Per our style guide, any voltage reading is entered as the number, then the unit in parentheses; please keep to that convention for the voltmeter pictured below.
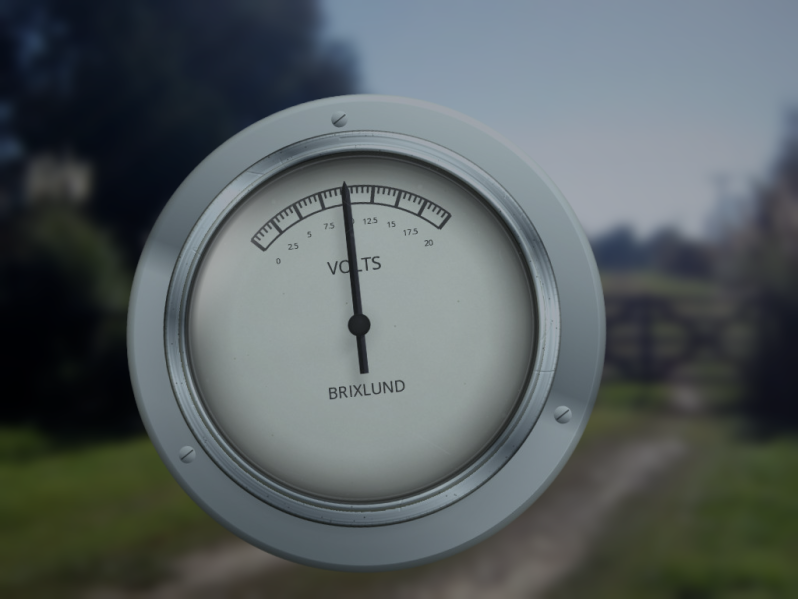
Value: 10 (V)
